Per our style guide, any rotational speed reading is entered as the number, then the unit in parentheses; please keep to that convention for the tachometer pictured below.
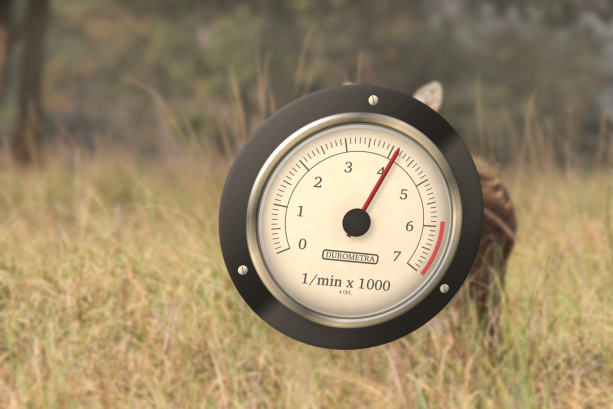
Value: 4100 (rpm)
